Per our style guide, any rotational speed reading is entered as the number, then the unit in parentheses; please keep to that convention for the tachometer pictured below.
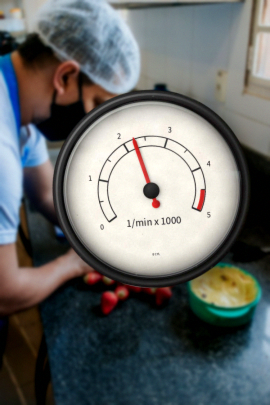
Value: 2250 (rpm)
